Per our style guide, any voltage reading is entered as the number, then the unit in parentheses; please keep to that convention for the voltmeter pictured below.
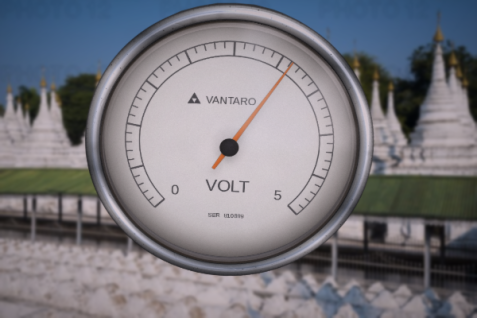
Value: 3.1 (V)
